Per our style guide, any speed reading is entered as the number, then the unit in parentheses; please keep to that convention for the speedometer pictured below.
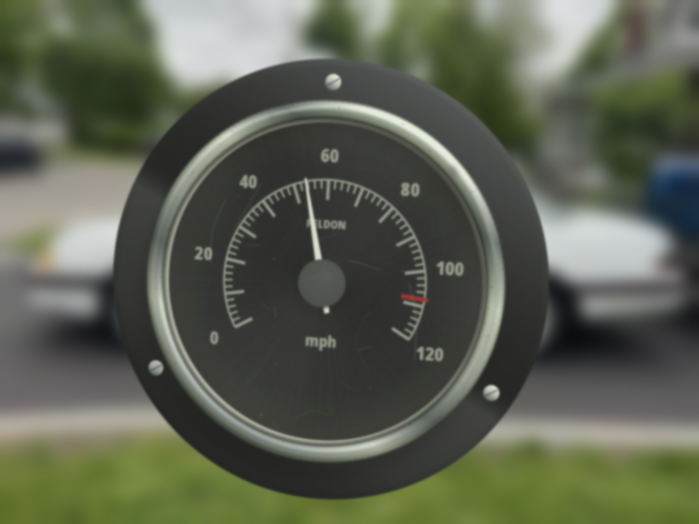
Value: 54 (mph)
